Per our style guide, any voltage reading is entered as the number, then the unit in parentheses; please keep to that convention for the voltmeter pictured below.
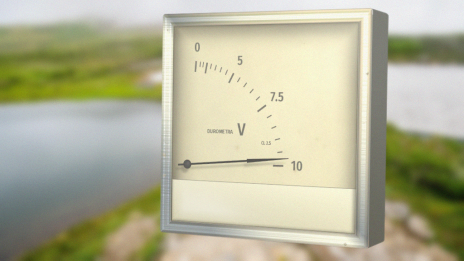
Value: 9.75 (V)
